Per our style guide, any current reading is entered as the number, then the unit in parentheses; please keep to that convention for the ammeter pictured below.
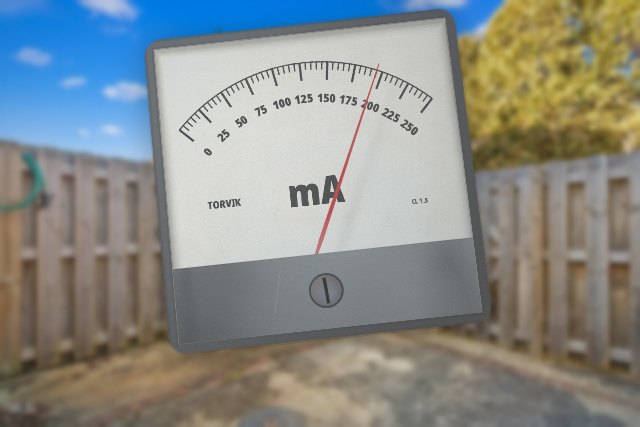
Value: 195 (mA)
